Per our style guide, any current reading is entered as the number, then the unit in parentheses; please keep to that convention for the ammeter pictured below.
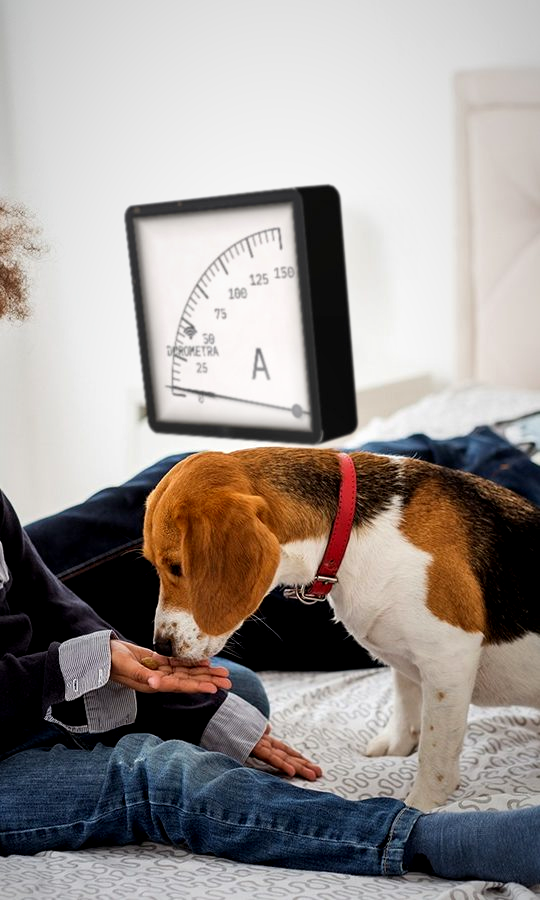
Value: 5 (A)
